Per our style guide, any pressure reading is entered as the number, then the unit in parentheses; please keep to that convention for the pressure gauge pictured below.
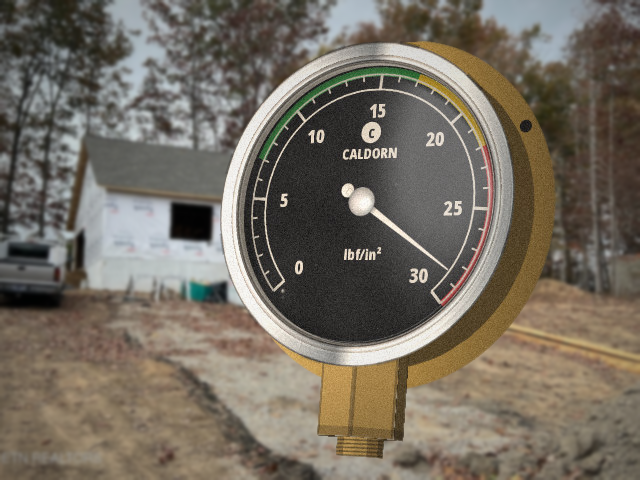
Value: 28.5 (psi)
